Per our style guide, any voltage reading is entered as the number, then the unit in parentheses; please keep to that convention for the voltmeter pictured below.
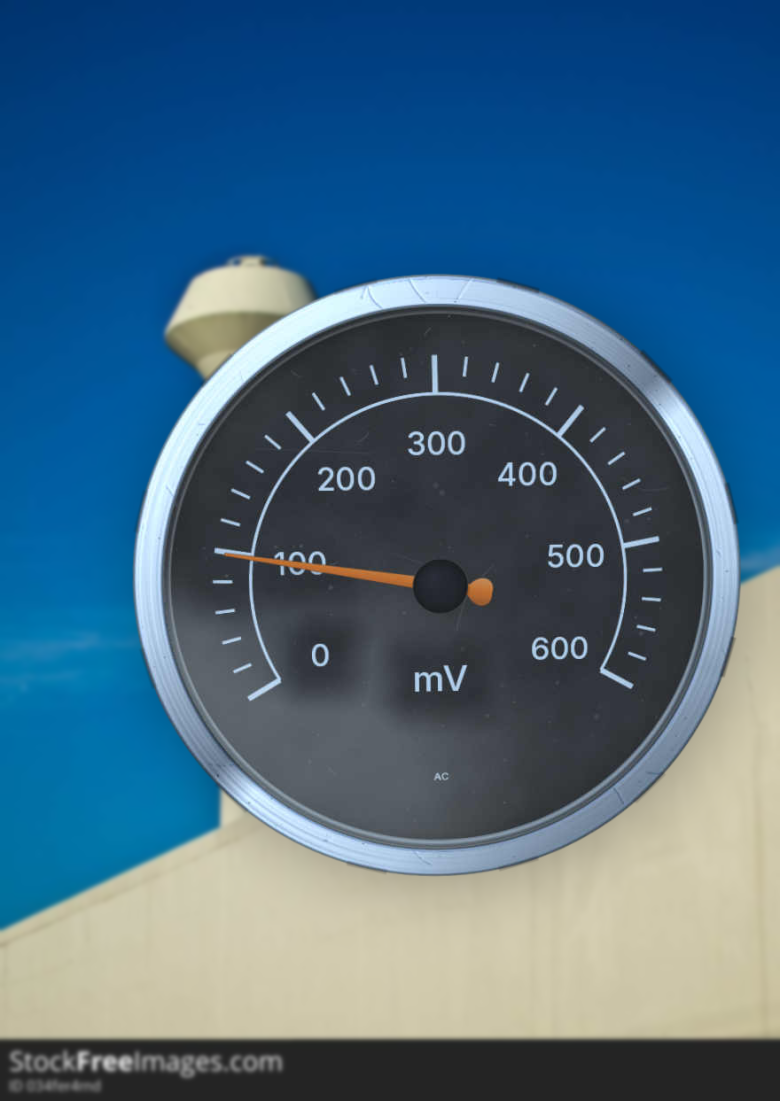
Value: 100 (mV)
